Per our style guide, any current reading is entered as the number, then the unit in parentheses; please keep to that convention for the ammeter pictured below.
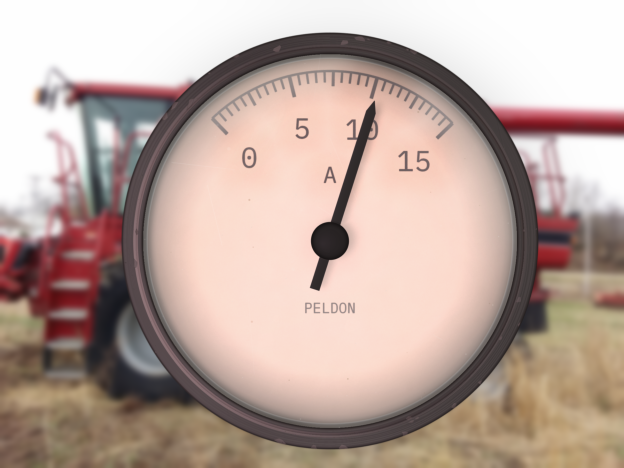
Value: 10.25 (A)
